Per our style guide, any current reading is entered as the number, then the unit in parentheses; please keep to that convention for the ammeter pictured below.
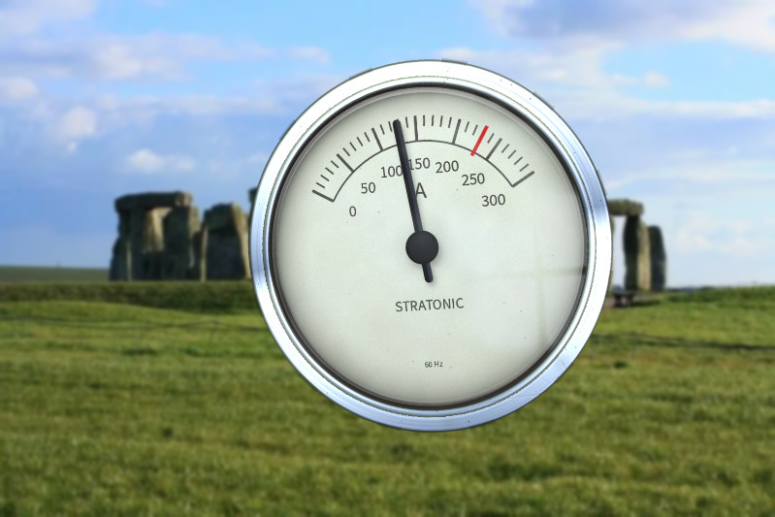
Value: 130 (A)
